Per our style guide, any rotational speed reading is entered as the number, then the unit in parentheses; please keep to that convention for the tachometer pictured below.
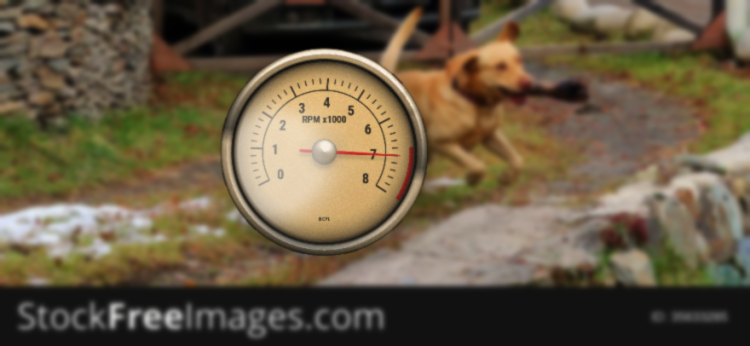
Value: 7000 (rpm)
